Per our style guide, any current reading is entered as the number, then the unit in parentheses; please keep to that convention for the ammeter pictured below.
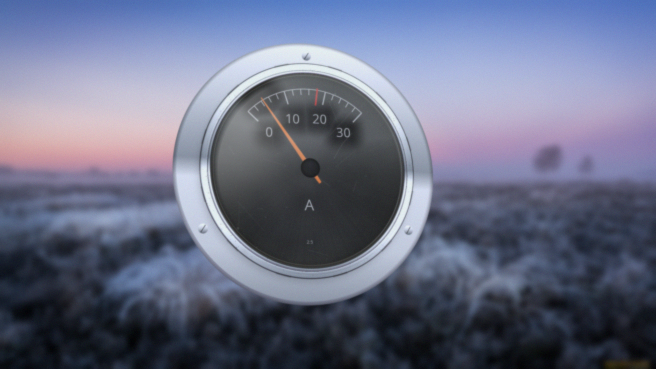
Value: 4 (A)
